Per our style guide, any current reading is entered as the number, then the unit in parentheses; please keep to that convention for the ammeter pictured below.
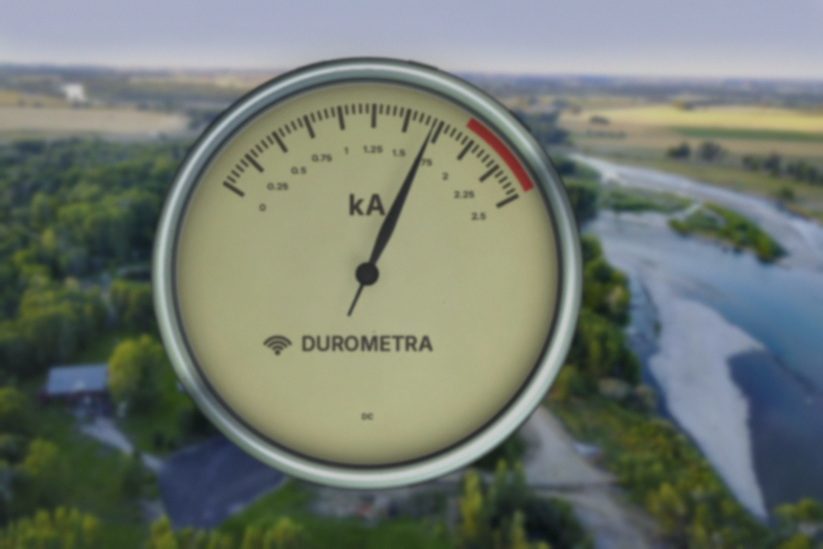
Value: 1.7 (kA)
